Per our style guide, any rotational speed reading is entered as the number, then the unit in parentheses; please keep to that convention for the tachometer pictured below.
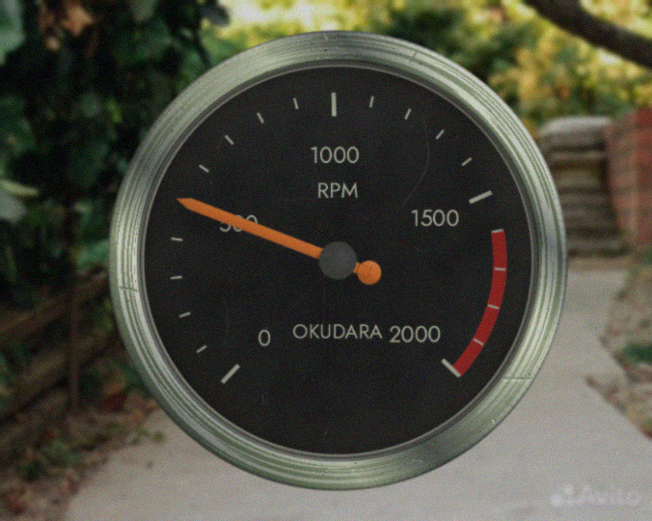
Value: 500 (rpm)
